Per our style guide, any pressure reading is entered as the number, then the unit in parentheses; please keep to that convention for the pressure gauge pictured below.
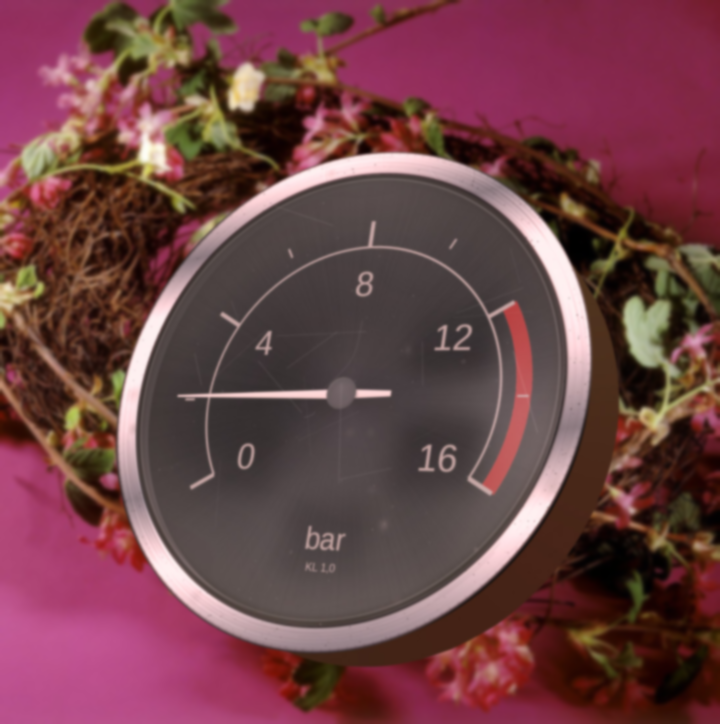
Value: 2 (bar)
